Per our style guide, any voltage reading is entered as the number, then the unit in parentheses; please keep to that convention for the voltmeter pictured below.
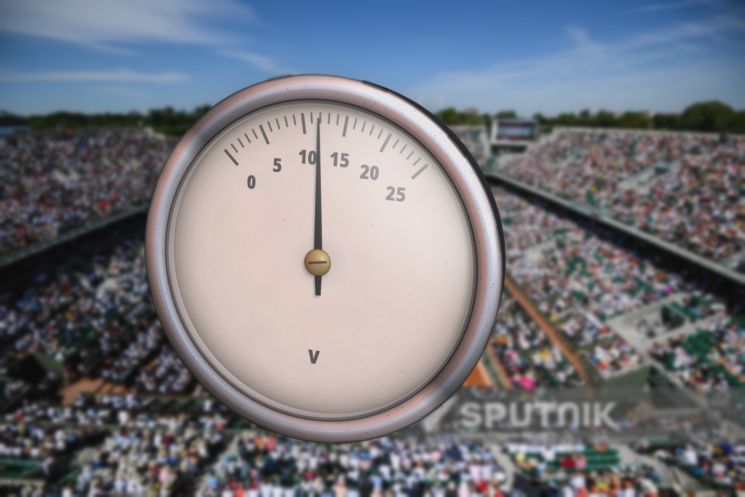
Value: 12 (V)
